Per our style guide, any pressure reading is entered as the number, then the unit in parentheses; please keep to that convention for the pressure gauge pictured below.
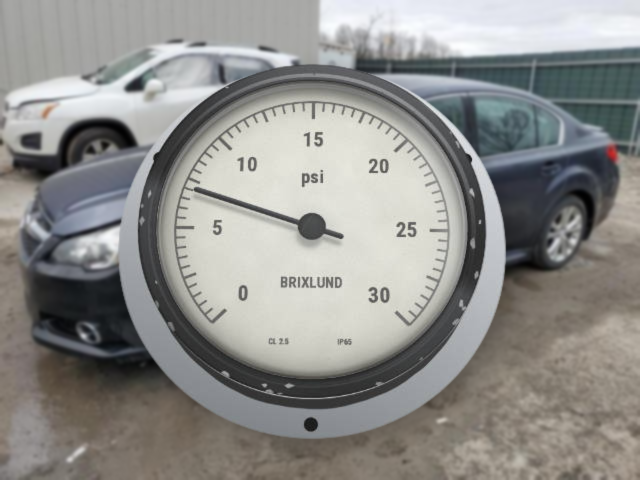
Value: 7 (psi)
